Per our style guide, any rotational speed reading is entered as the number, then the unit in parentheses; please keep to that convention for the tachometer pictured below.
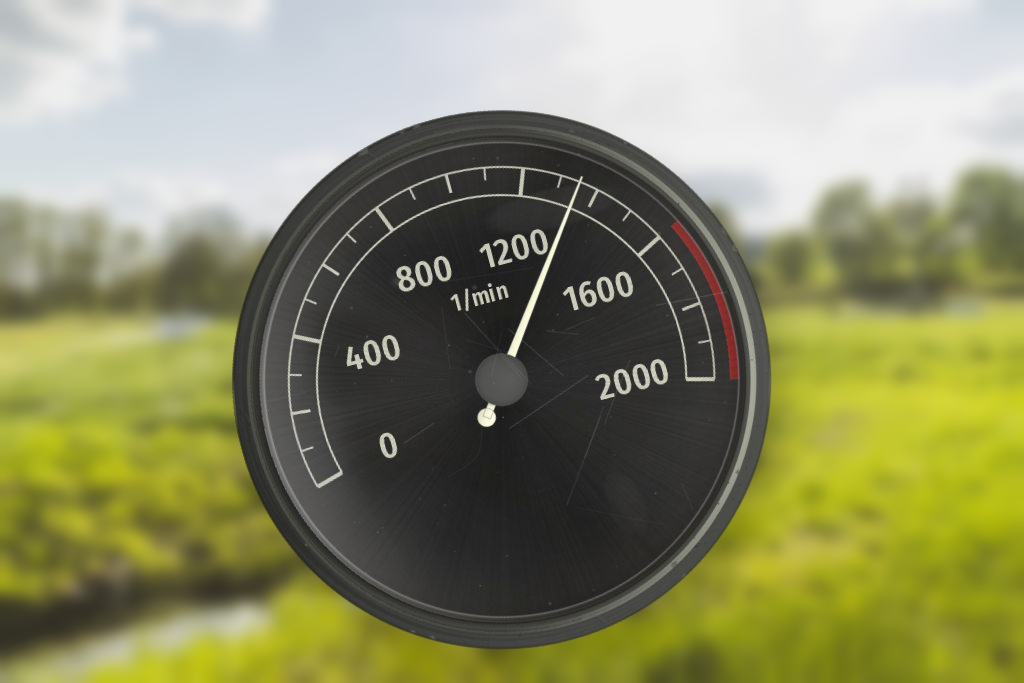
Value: 1350 (rpm)
